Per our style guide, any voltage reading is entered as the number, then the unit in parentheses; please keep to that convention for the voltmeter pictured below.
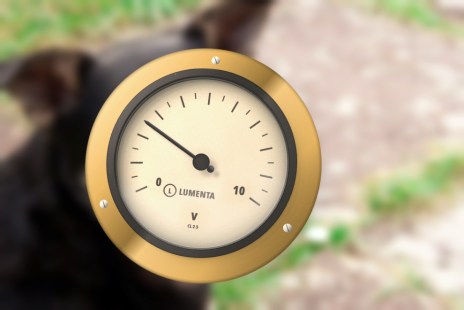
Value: 2.5 (V)
